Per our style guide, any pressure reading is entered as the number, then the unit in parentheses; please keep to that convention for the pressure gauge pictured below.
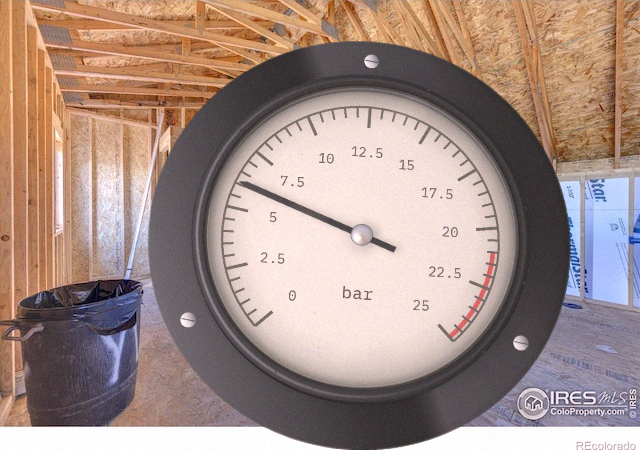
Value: 6 (bar)
